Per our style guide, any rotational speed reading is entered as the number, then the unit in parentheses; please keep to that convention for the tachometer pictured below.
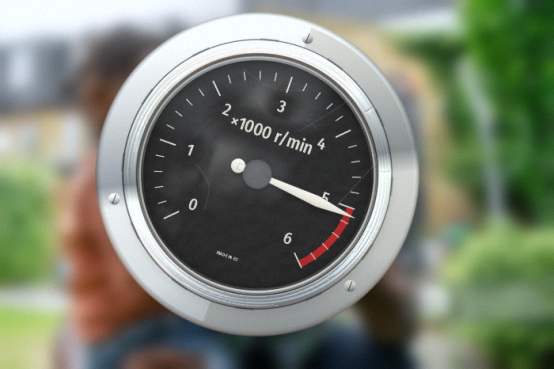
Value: 5100 (rpm)
